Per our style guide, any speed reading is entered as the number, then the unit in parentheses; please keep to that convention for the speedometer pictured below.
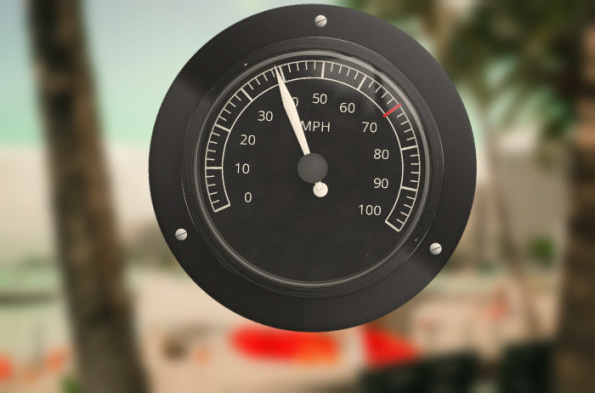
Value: 39 (mph)
